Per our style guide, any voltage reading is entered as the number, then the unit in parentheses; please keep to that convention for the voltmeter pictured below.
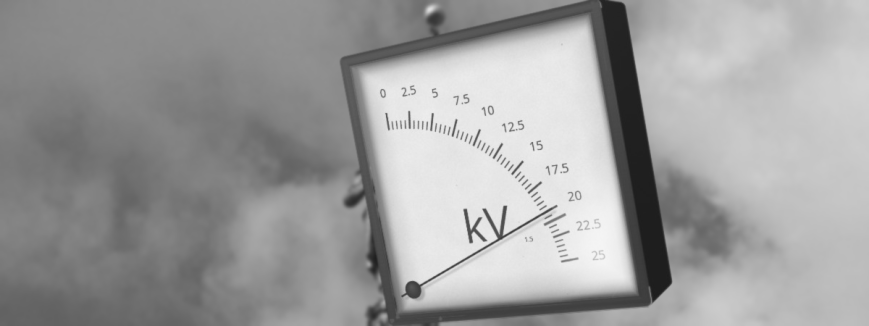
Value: 20 (kV)
